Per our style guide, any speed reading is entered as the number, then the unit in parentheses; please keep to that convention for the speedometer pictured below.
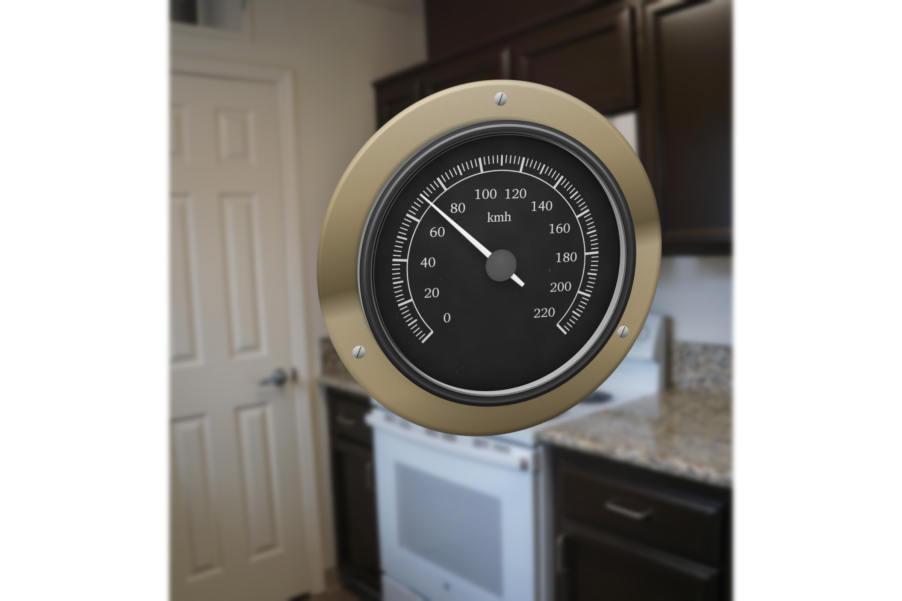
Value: 70 (km/h)
